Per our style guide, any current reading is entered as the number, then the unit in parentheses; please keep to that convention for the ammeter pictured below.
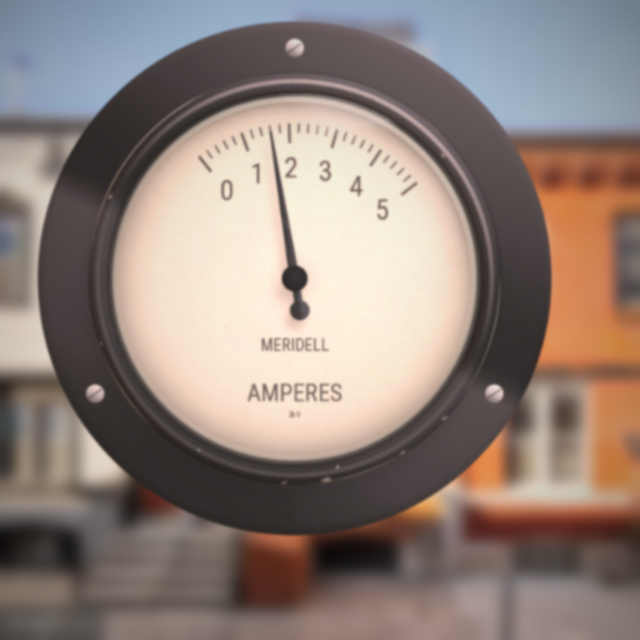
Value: 1.6 (A)
